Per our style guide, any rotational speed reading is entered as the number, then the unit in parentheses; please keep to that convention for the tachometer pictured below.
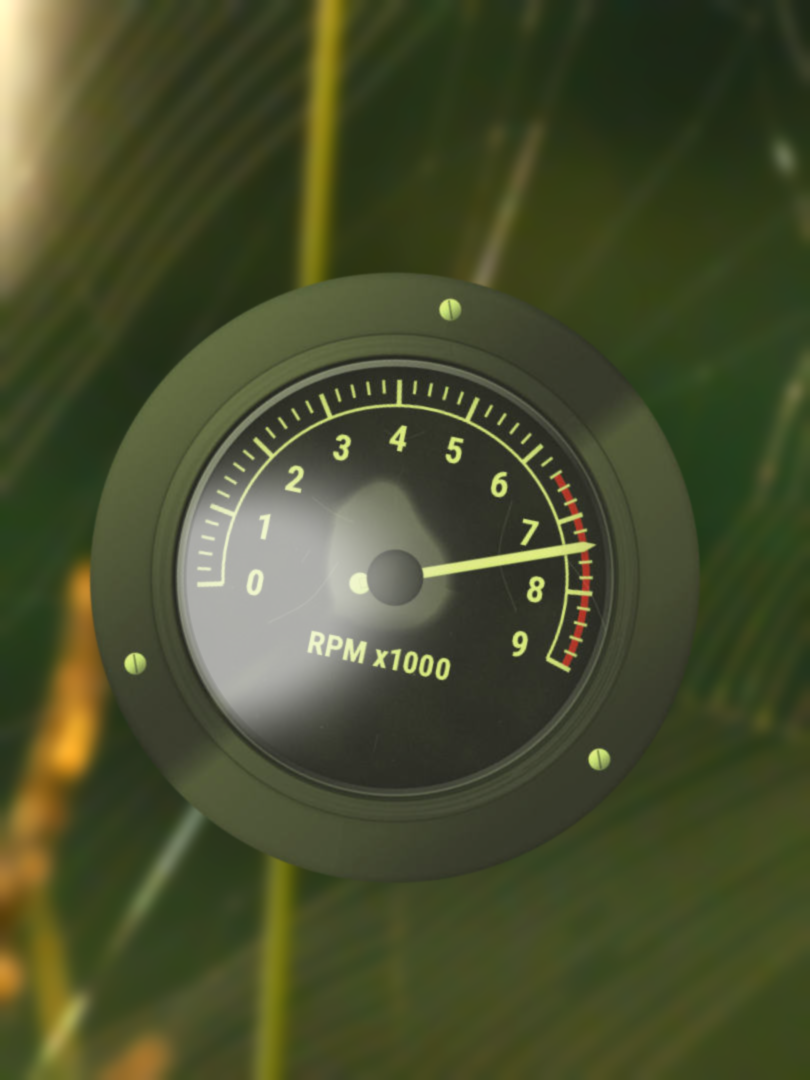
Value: 7400 (rpm)
